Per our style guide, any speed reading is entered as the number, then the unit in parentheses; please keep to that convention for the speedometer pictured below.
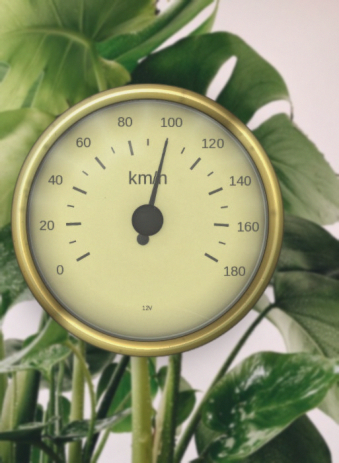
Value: 100 (km/h)
